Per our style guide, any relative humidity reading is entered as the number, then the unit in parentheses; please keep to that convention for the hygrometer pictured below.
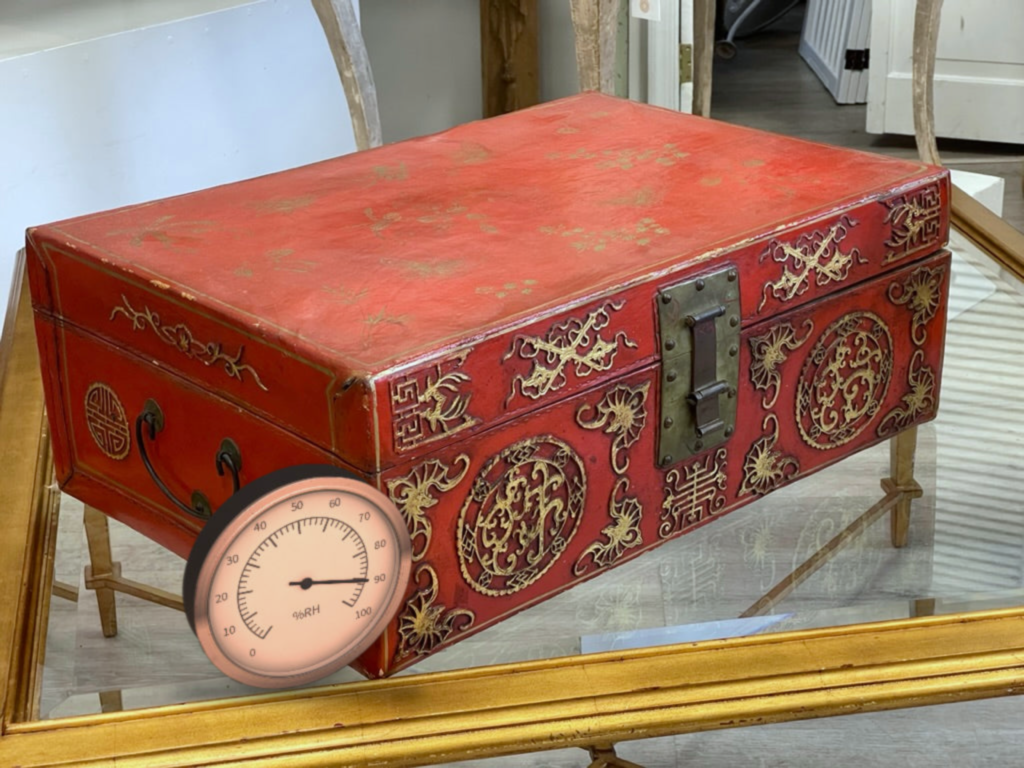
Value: 90 (%)
